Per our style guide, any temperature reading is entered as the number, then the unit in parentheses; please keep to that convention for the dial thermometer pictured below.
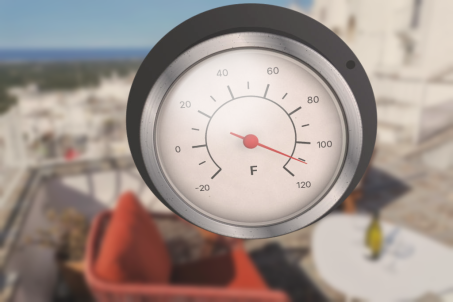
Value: 110 (°F)
